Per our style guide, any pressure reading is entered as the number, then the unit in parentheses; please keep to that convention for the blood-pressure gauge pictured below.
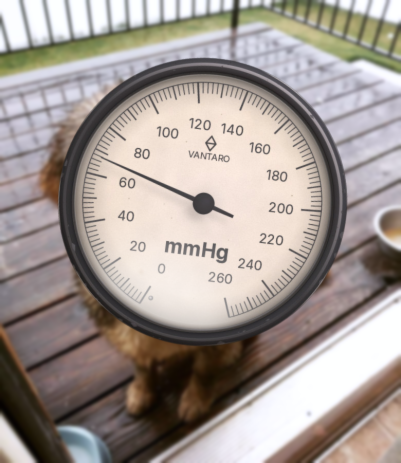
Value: 68 (mmHg)
